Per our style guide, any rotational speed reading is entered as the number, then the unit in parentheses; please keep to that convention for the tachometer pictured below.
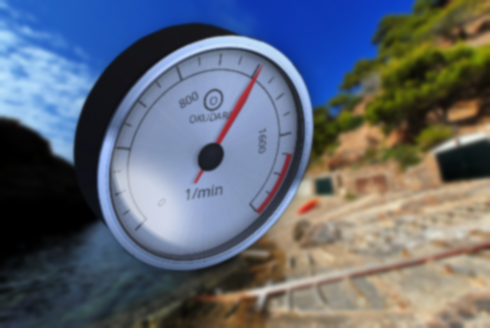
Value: 1200 (rpm)
